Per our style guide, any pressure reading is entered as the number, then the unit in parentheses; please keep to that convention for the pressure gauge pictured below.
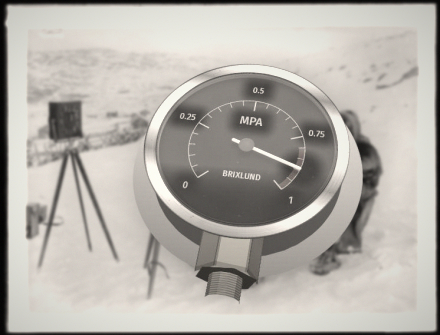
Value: 0.9 (MPa)
